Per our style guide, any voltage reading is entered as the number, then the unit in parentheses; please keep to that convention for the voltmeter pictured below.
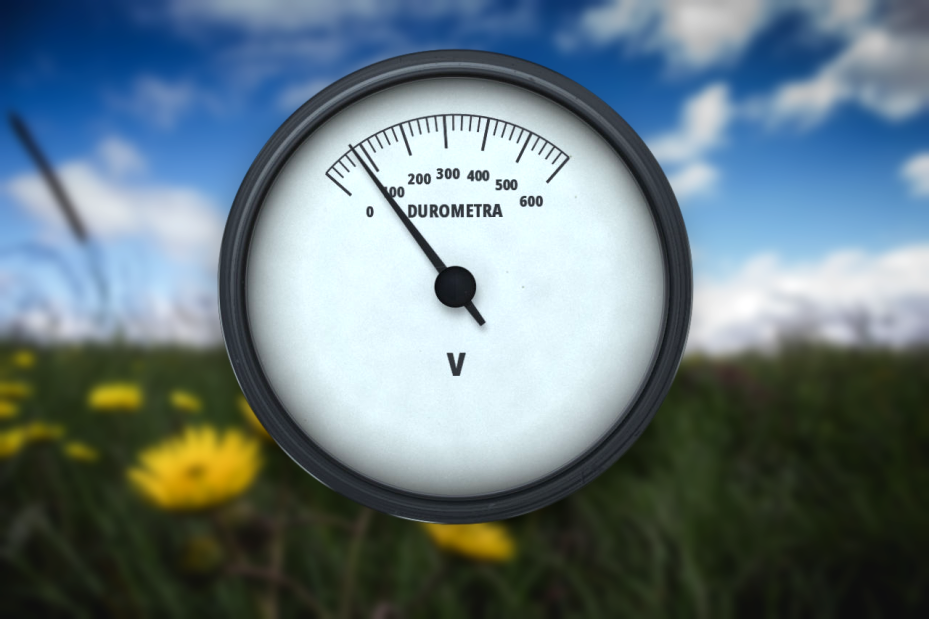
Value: 80 (V)
